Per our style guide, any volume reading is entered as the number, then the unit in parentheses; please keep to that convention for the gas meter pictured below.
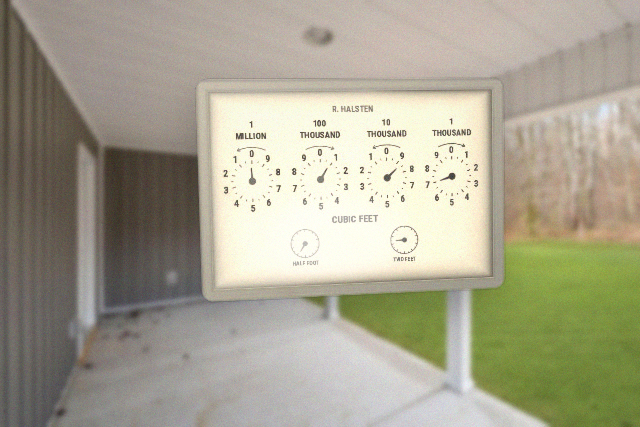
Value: 8700 (ft³)
